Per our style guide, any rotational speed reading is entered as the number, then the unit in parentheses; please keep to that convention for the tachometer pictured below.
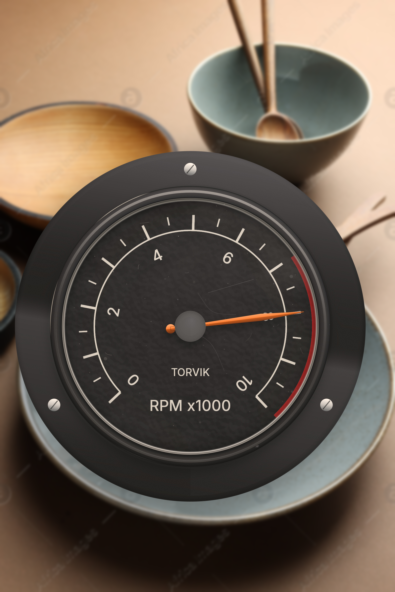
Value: 8000 (rpm)
